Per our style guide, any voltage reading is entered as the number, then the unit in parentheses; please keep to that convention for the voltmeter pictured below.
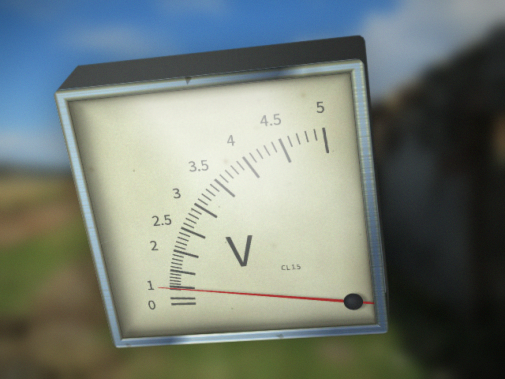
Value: 1 (V)
